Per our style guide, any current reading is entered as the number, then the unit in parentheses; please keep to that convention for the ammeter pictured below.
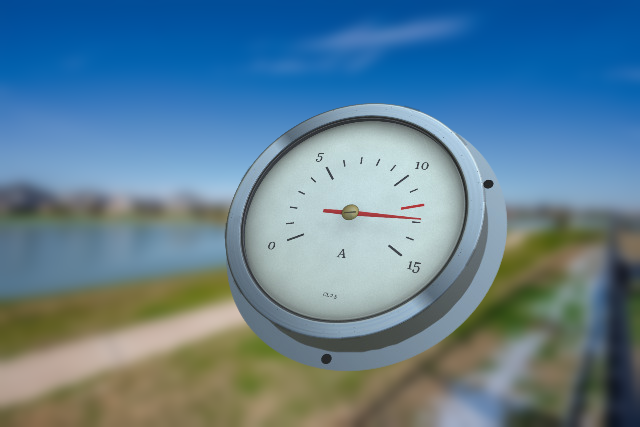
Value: 13 (A)
